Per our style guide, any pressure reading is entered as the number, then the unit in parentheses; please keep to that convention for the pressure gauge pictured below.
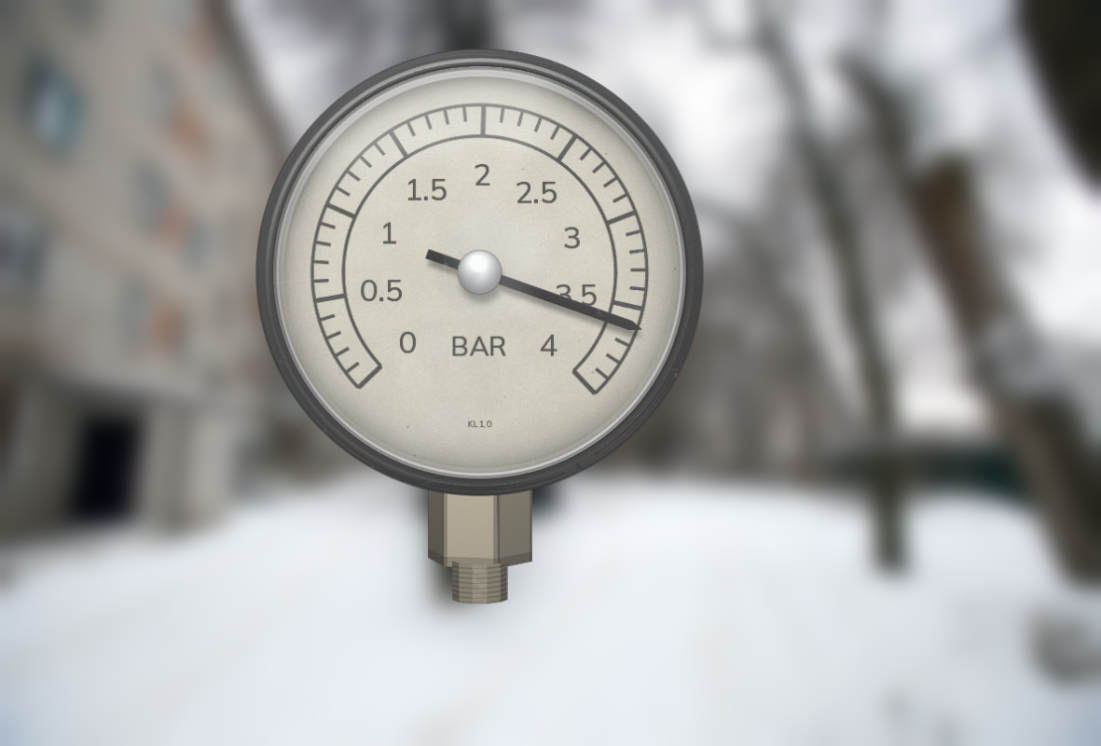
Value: 3.6 (bar)
